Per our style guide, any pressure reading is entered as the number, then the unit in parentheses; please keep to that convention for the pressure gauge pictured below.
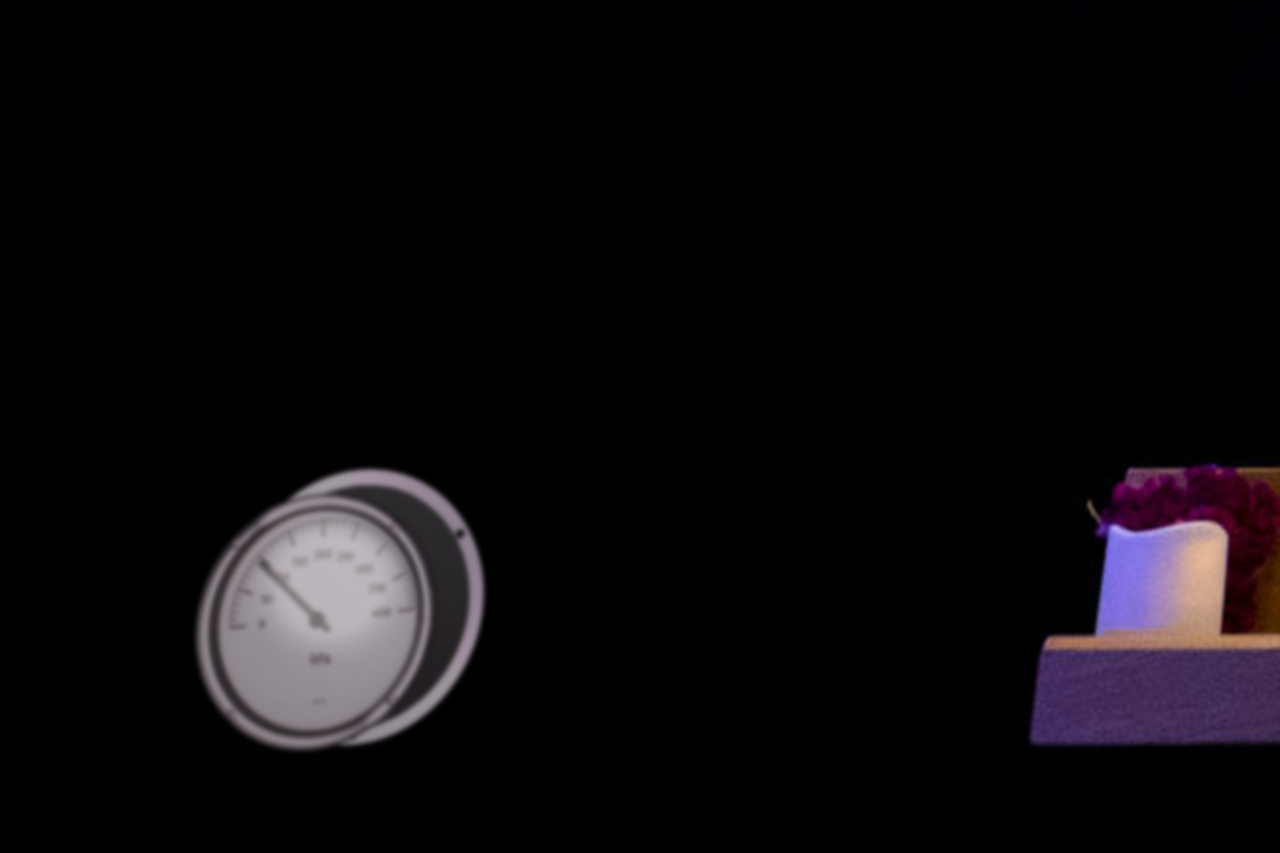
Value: 100 (kPa)
